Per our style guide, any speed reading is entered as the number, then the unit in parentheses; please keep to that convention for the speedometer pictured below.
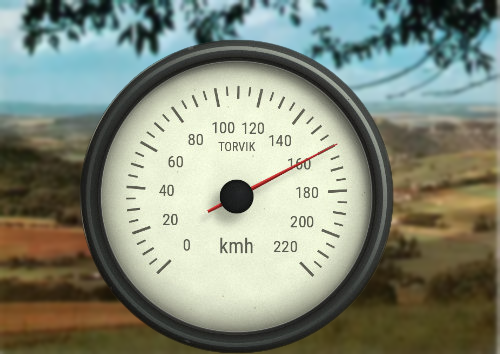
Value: 160 (km/h)
